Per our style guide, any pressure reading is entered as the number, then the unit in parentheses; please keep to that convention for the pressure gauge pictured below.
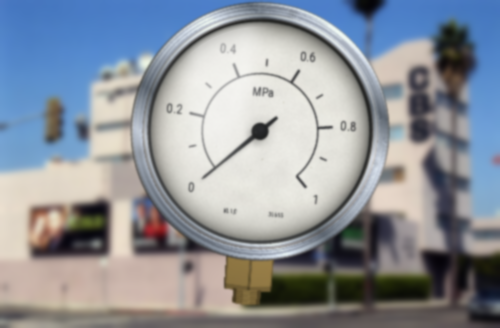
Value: 0 (MPa)
